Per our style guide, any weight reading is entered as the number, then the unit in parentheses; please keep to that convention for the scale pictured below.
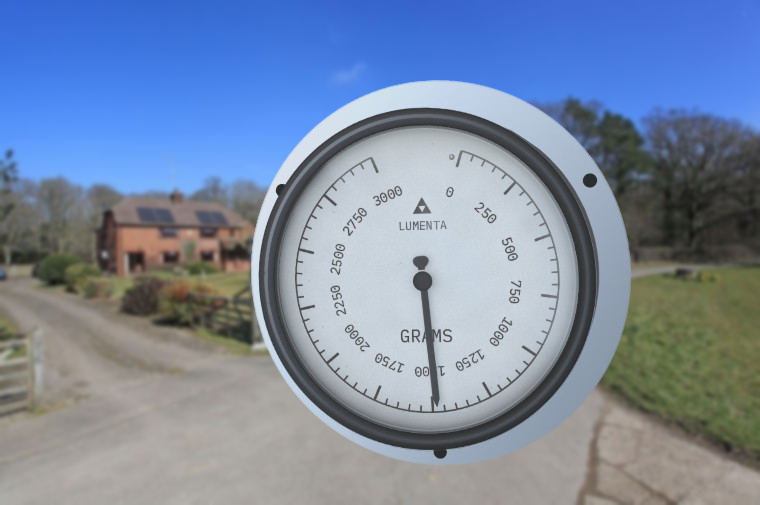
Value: 1475 (g)
